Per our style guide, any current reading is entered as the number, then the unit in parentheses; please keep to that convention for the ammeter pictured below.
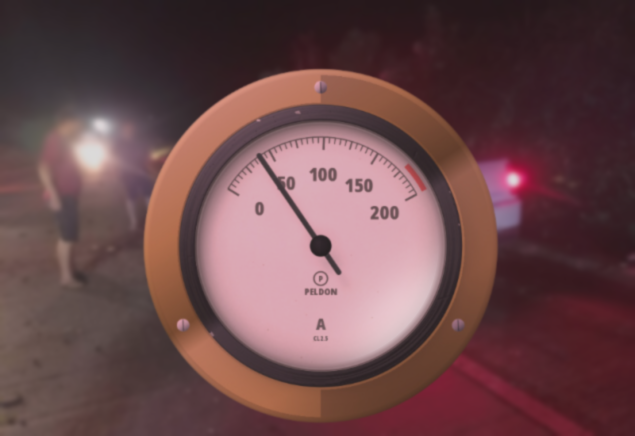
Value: 40 (A)
